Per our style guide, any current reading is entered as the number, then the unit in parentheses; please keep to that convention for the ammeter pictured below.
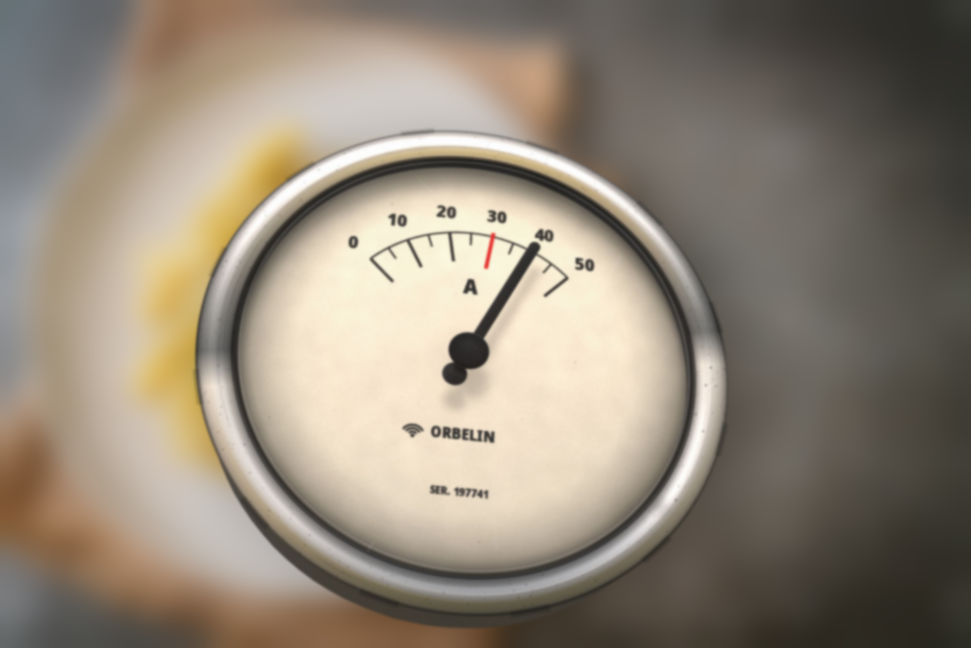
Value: 40 (A)
